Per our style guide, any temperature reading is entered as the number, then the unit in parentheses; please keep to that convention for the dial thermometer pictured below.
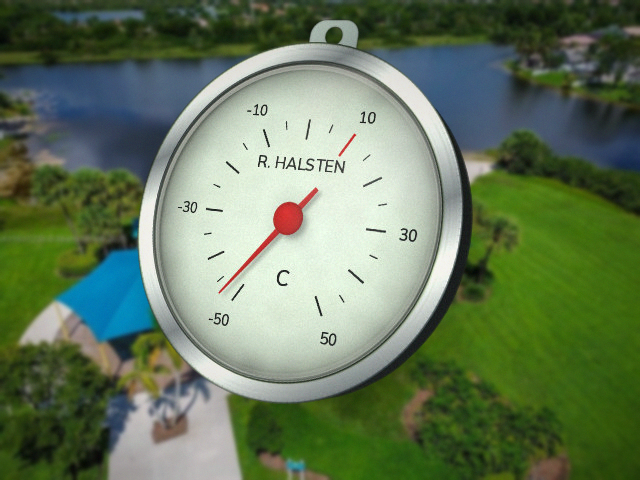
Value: -47.5 (°C)
